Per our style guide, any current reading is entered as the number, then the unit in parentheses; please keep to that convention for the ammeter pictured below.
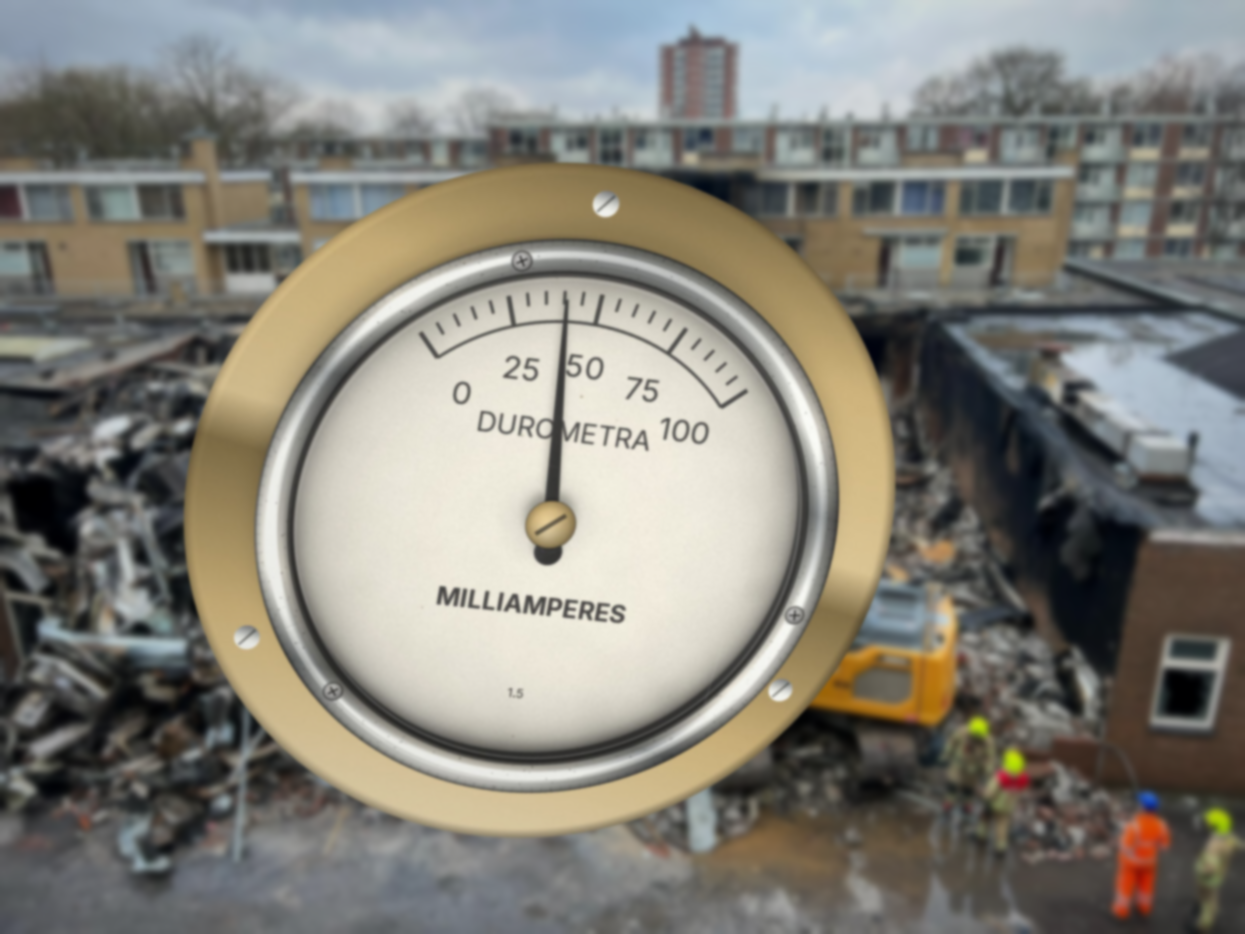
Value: 40 (mA)
